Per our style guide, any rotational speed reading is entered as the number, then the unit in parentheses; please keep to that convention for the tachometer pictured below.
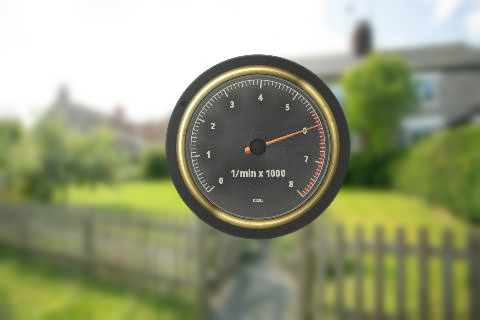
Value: 6000 (rpm)
